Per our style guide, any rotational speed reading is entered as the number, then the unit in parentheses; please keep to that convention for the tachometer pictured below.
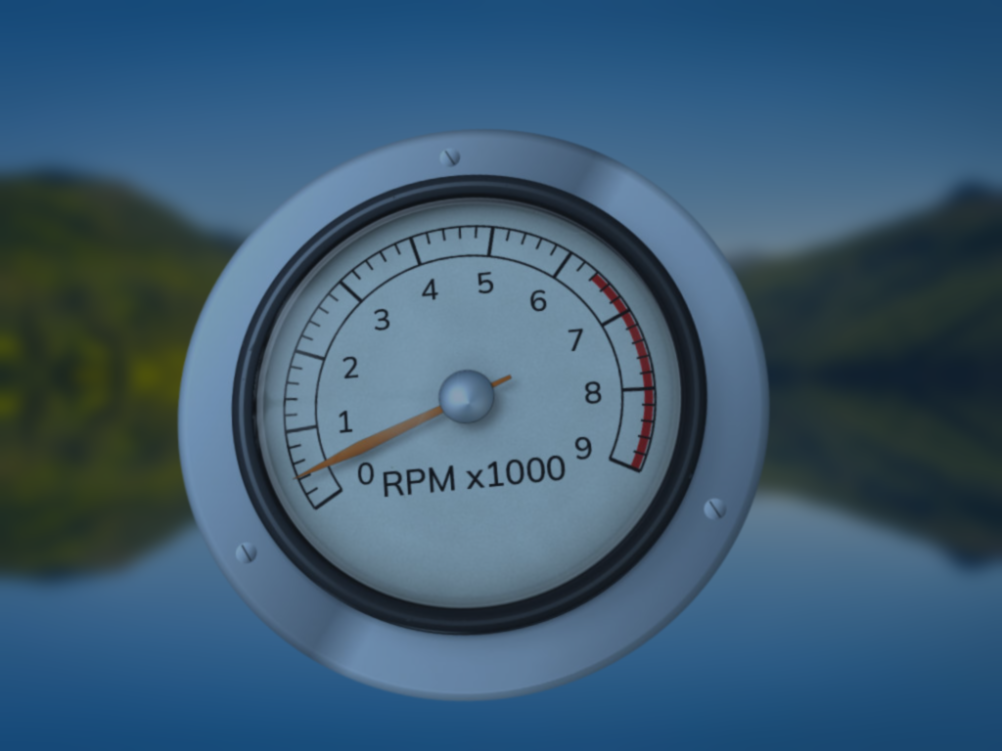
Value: 400 (rpm)
